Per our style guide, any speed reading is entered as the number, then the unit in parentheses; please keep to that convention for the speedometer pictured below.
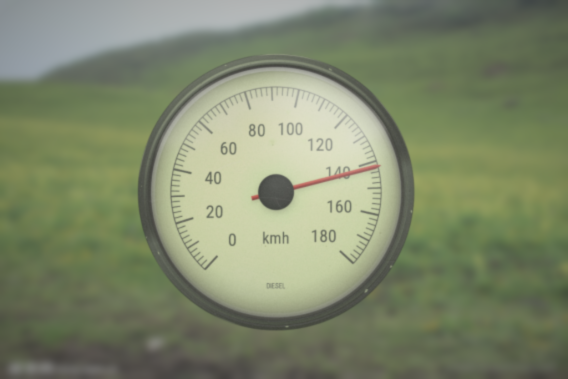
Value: 142 (km/h)
